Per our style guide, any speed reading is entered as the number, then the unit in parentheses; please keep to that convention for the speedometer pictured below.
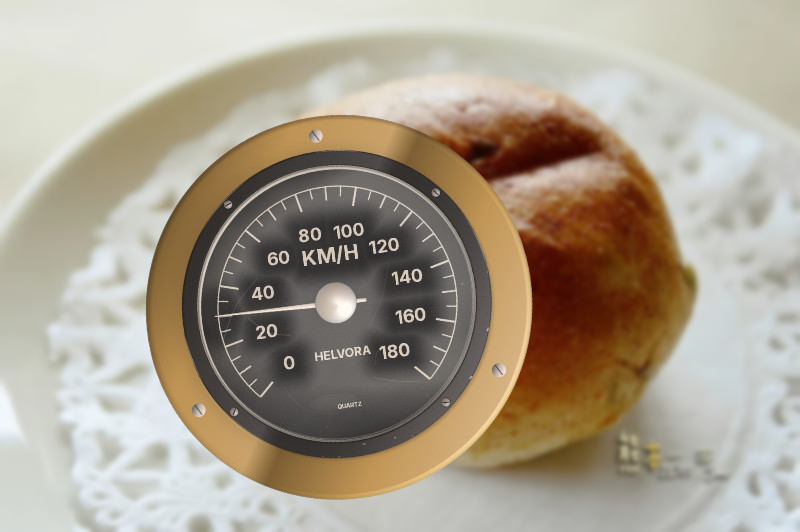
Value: 30 (km/h)
